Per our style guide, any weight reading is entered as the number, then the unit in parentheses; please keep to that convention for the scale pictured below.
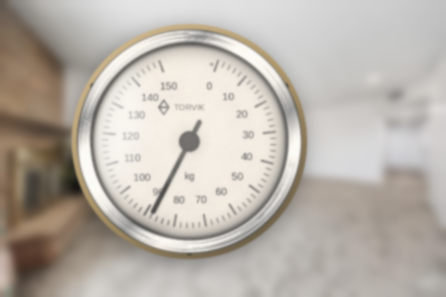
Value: 88 (kg)
